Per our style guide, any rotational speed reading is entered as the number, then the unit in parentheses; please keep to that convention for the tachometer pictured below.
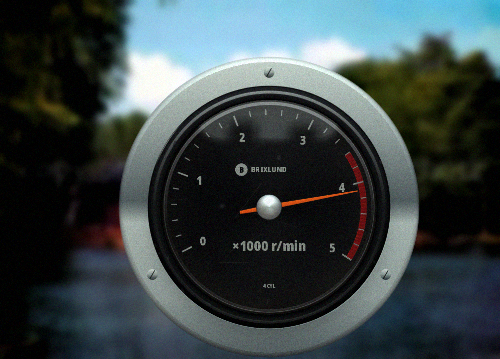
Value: 4100 (rpm)
